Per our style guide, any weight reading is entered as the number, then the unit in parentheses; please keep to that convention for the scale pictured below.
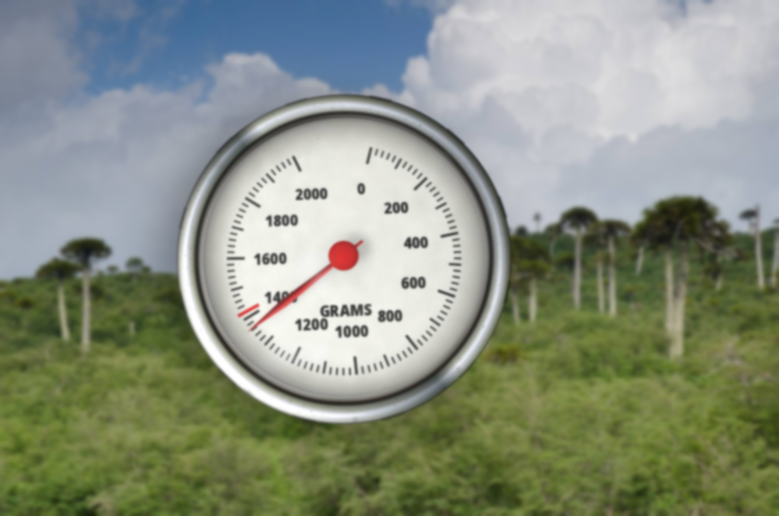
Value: 1360 (g)
